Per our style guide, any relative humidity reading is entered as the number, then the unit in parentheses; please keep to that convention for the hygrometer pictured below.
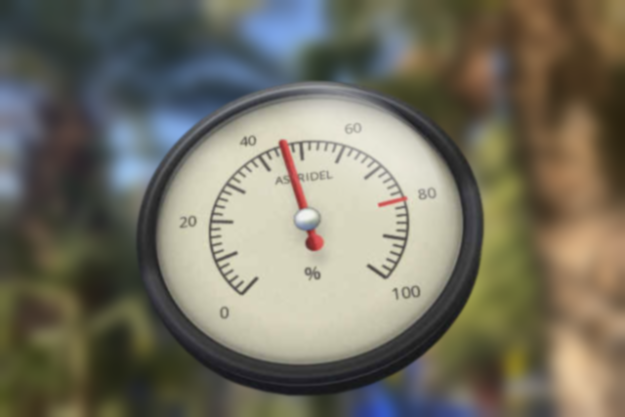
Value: 46 (%)
